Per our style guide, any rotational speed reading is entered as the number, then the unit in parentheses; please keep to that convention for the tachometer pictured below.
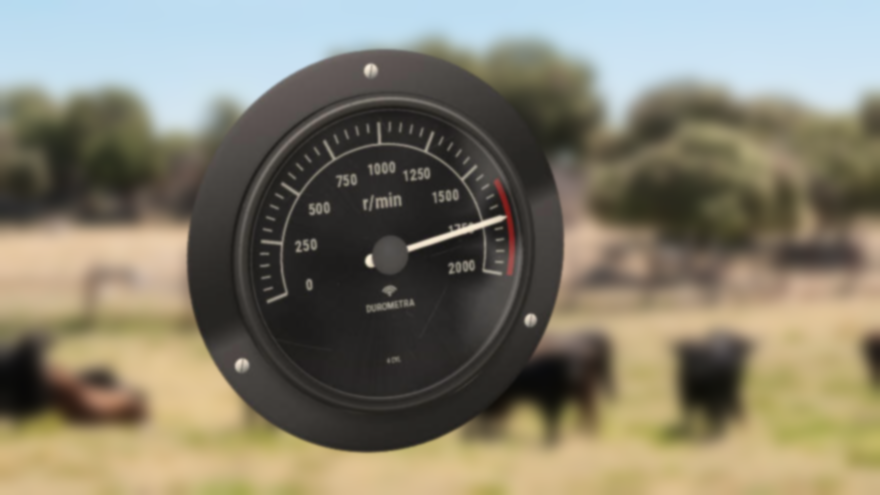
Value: 1750 (rpm)
